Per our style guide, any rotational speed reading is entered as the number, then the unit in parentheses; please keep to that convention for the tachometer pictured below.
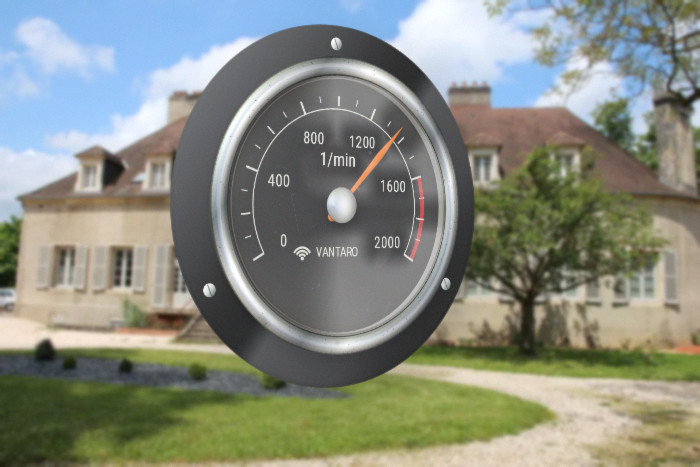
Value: 1350 (rpm)
